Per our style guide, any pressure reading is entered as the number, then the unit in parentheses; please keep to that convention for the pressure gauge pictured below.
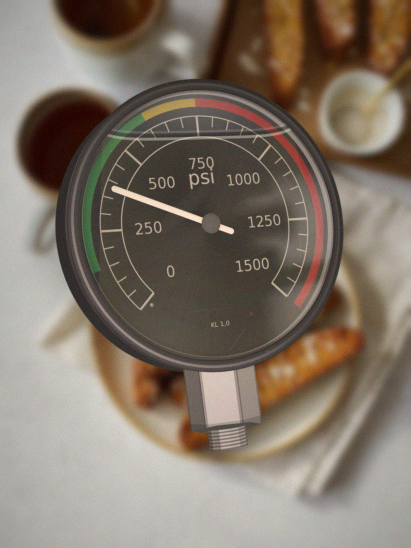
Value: 375 (psi)
